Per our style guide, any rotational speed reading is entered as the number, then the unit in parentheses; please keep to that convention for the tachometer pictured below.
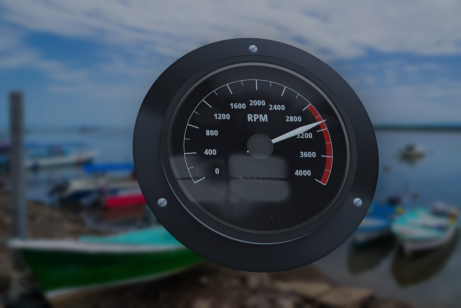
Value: 3100 (rpm)
